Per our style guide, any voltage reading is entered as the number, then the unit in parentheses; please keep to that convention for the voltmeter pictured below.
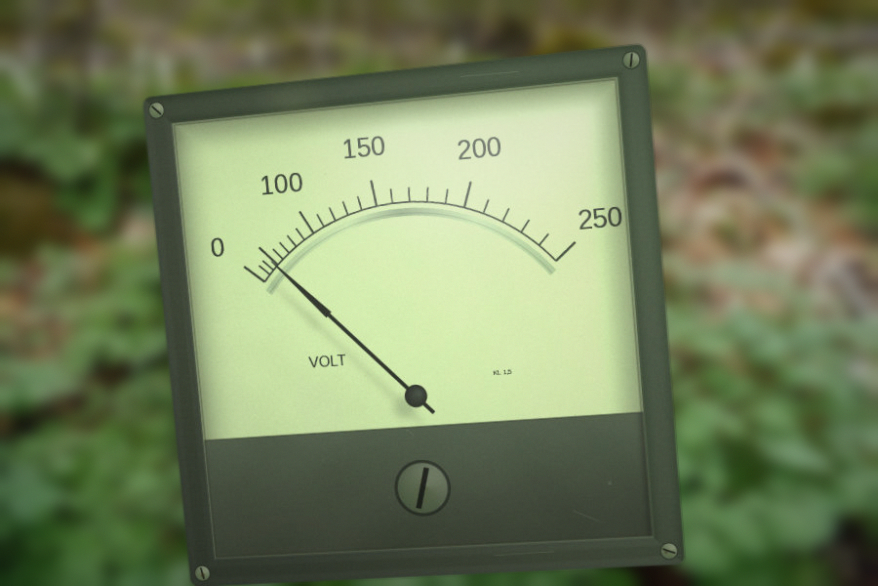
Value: 50 (V)
